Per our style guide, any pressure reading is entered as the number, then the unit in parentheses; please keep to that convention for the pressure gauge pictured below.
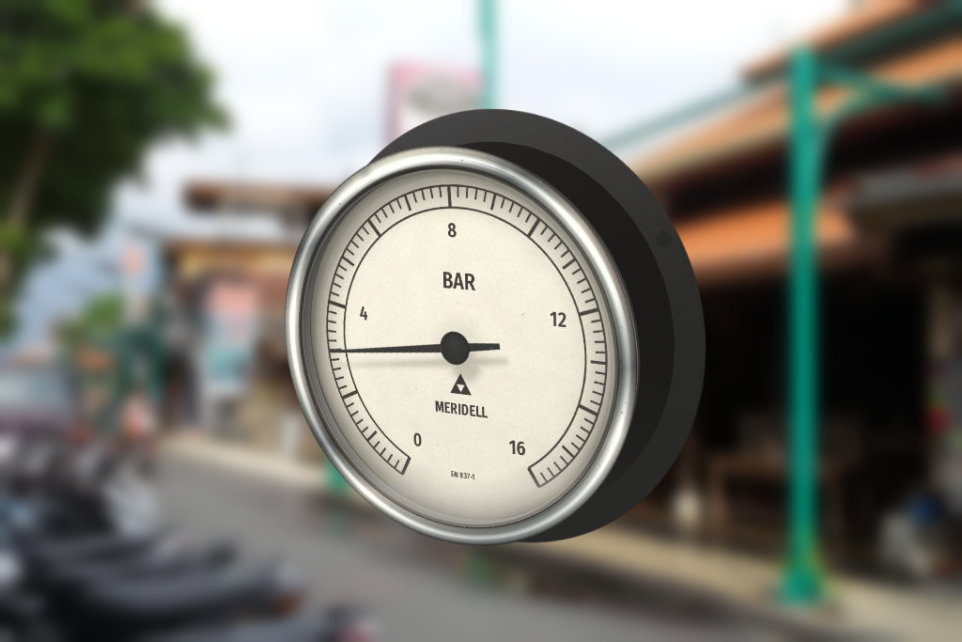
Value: 3 (bar)
